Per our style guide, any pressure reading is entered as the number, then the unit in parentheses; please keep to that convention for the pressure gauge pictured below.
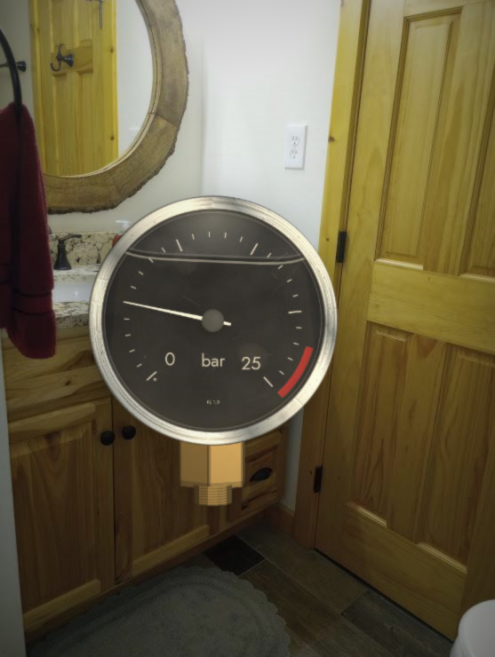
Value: 5 (bar)
